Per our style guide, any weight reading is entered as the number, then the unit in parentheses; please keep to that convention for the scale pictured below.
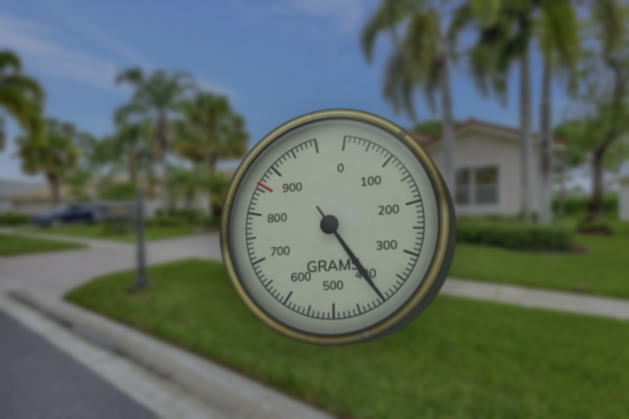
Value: 400 (g)
